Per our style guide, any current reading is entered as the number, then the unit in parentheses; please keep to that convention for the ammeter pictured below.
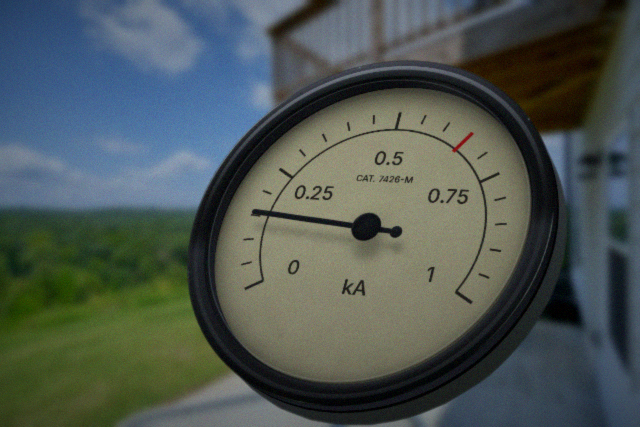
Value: 0.15 (kA)
